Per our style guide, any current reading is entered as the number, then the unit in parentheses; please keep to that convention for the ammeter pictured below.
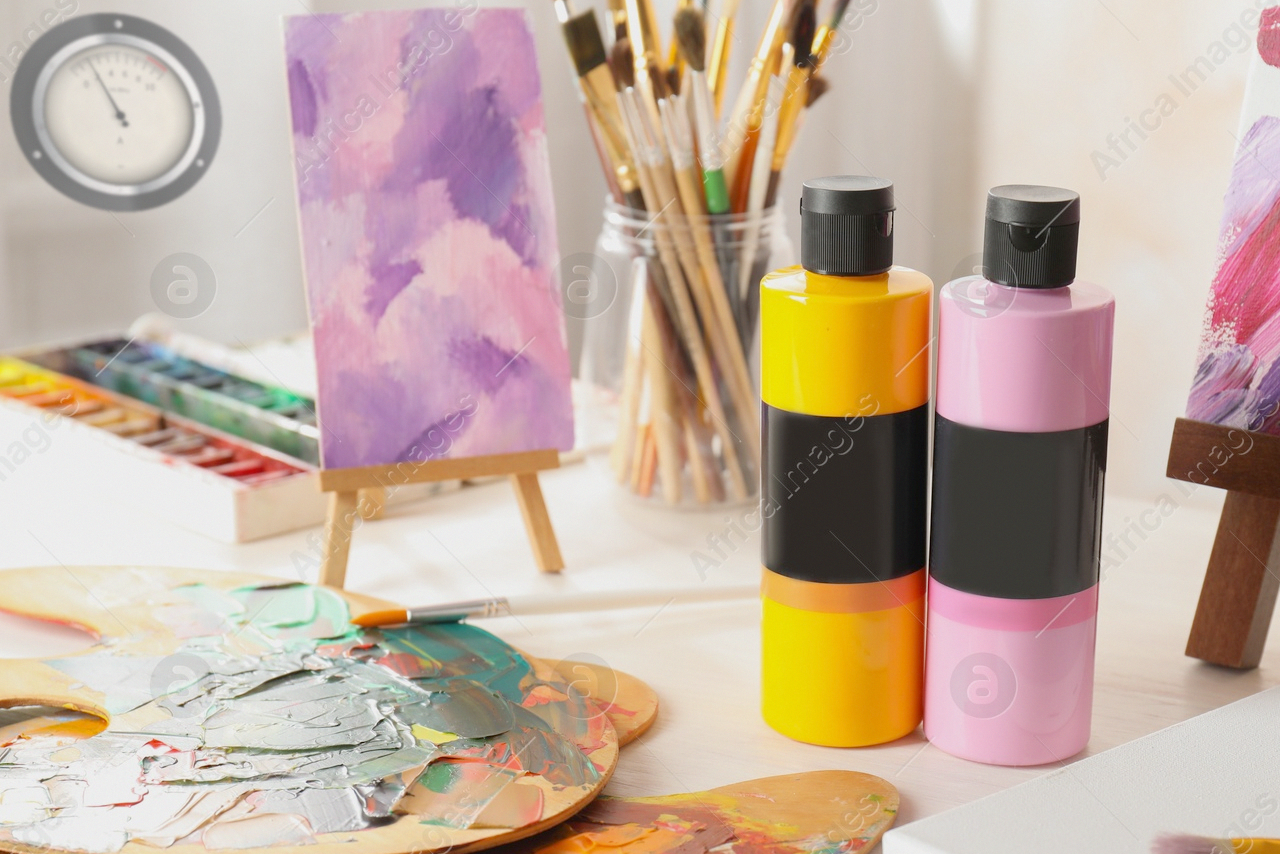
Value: 2 (A)
